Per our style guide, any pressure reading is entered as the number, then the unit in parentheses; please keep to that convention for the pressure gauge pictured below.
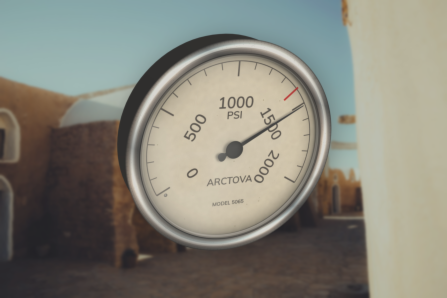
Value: 1500 (psi)
